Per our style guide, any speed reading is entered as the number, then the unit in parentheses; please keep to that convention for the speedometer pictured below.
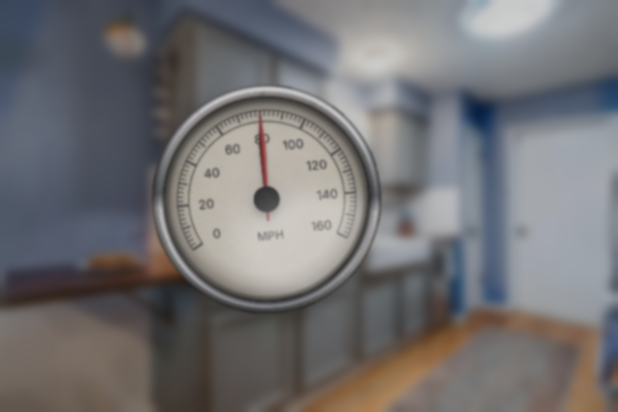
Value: 80 (mph)
